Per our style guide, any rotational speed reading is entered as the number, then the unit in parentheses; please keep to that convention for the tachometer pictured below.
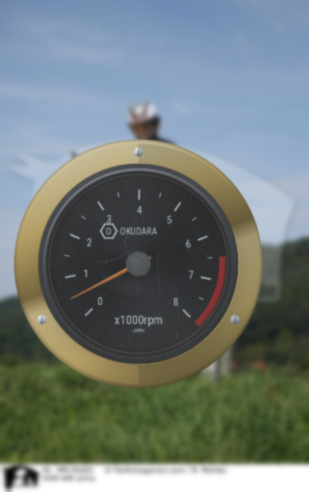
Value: 500 (rpm)
